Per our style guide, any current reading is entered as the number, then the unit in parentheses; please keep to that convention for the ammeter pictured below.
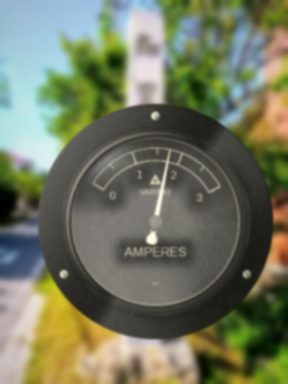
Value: 1.75 (A)
